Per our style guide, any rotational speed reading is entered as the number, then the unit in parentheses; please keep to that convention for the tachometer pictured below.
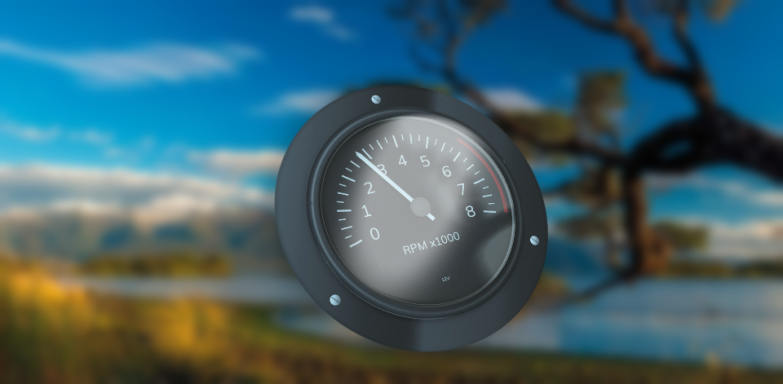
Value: 2750 (rpm)
